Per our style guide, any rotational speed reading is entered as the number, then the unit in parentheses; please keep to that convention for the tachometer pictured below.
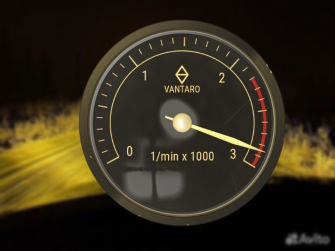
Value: 2850 (rpm)
